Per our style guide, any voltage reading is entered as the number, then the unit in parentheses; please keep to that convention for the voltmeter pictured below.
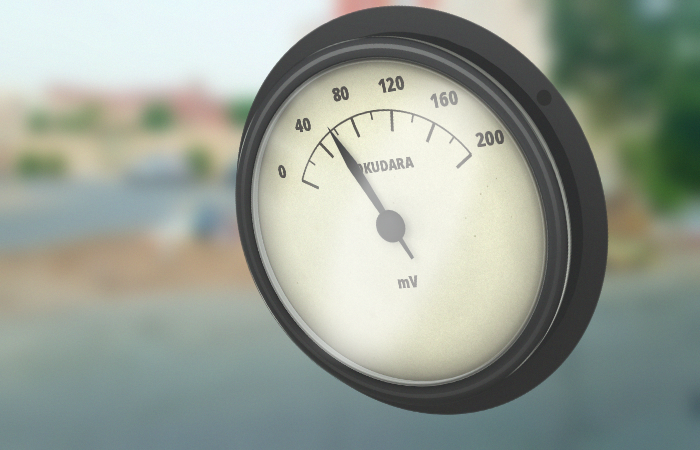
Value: 60 (mV)
